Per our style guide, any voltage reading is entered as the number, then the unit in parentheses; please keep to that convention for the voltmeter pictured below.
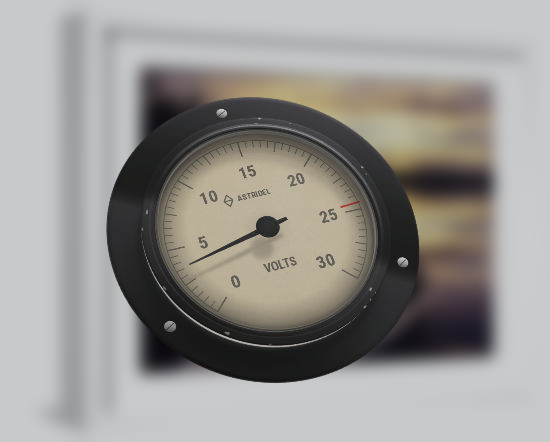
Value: 3.5 (V)
